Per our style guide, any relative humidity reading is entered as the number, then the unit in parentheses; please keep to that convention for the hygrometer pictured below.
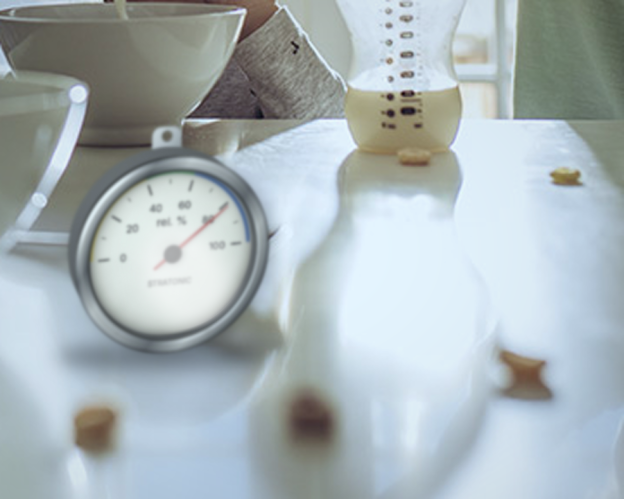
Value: 80 (%)
